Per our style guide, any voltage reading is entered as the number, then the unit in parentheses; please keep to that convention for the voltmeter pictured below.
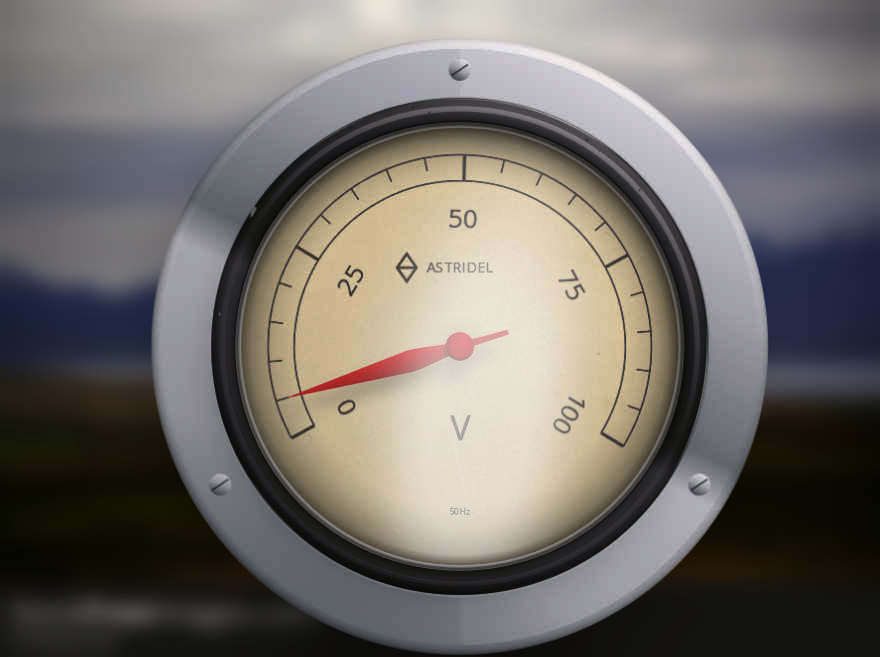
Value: 5 (V)
